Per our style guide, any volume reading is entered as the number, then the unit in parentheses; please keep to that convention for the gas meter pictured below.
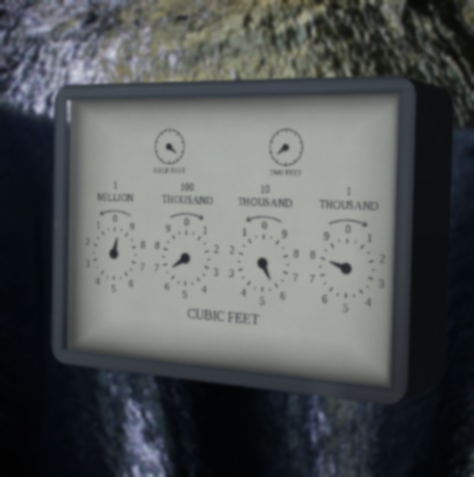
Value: 965800 (ft³)
